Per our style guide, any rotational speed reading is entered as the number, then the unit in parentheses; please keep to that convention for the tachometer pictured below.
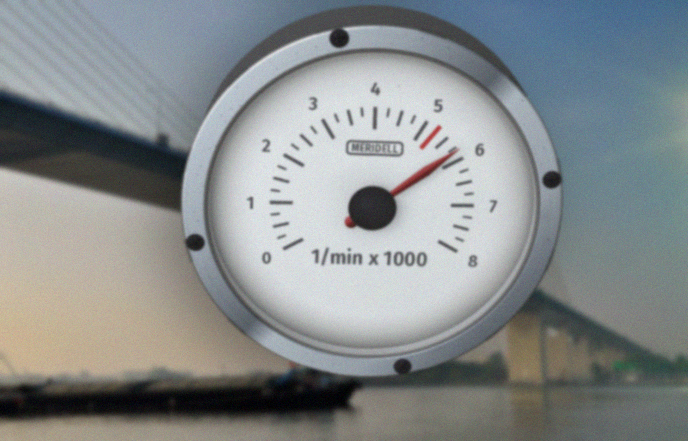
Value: 5750 (rpm)
